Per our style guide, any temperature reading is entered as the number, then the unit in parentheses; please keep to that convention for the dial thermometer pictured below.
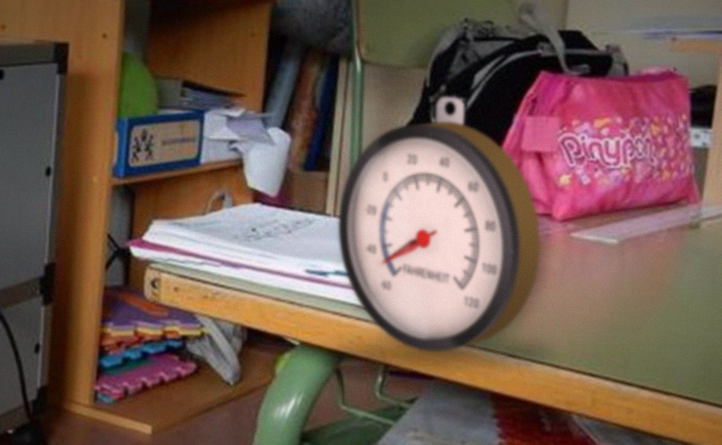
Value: -50 (°F)
